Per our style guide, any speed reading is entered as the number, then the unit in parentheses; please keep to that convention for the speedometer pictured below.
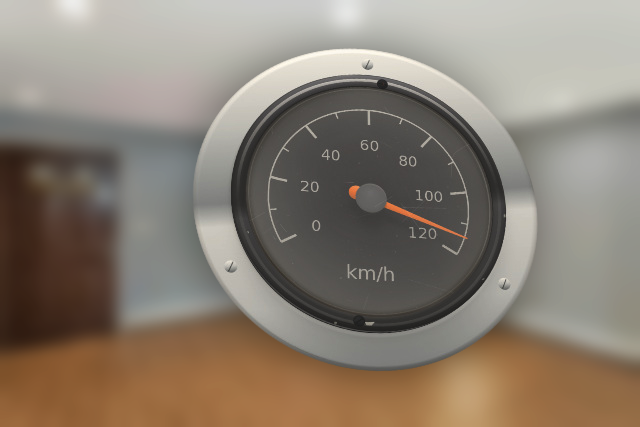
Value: 115 (km/h)
